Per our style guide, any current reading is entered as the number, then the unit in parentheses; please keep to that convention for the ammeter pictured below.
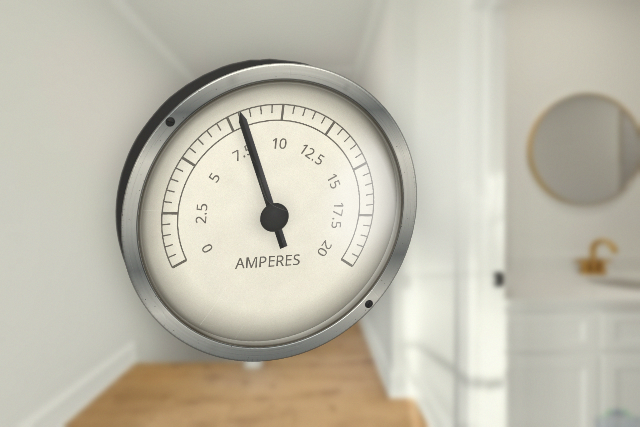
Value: 8 (A)
